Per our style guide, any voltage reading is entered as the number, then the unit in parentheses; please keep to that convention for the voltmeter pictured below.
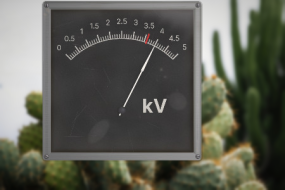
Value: 4 (kV)
